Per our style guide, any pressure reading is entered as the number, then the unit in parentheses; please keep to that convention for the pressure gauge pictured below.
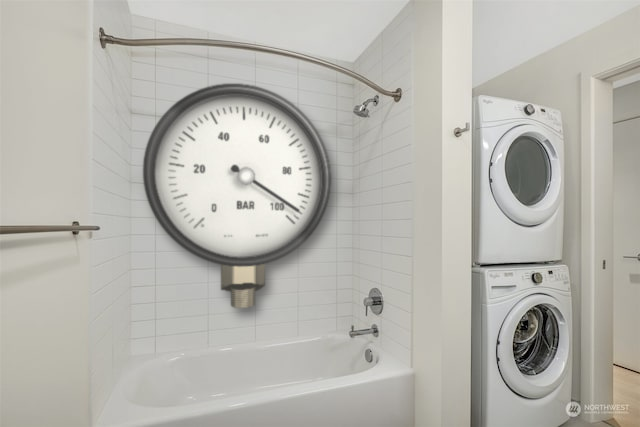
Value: 96 (bar)
